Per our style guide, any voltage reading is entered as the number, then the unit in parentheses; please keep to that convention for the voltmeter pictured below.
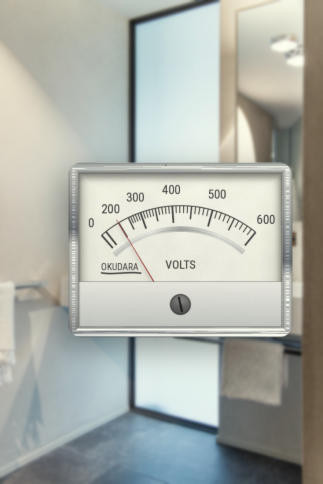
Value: 200 (V)
